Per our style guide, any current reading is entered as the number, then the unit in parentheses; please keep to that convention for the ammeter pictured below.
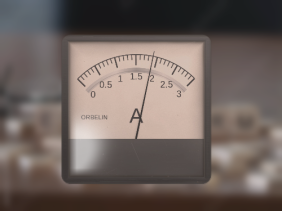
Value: 1.9 (A)
